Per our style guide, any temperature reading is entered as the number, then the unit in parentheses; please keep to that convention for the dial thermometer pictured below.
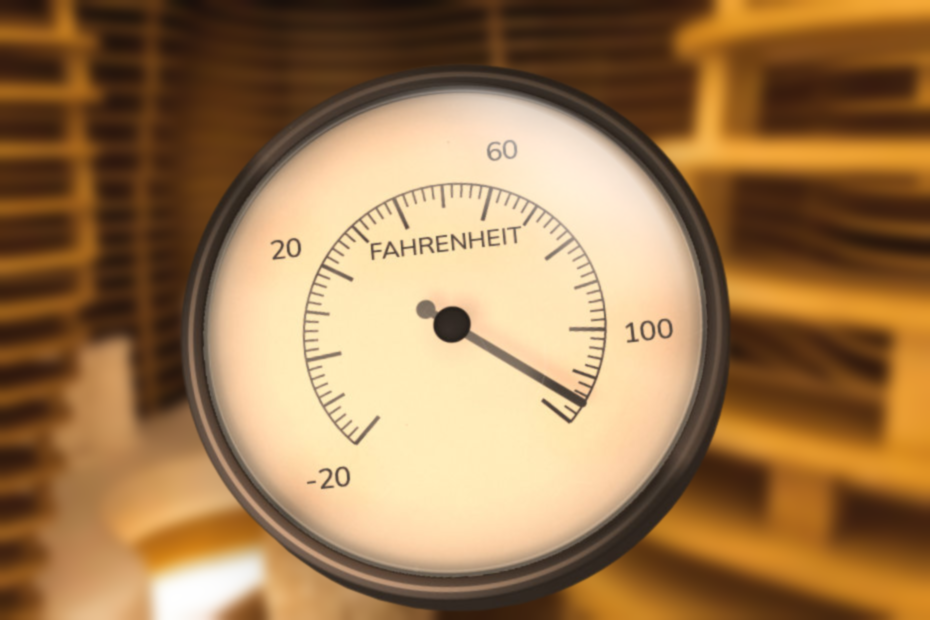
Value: 116 (°F)
